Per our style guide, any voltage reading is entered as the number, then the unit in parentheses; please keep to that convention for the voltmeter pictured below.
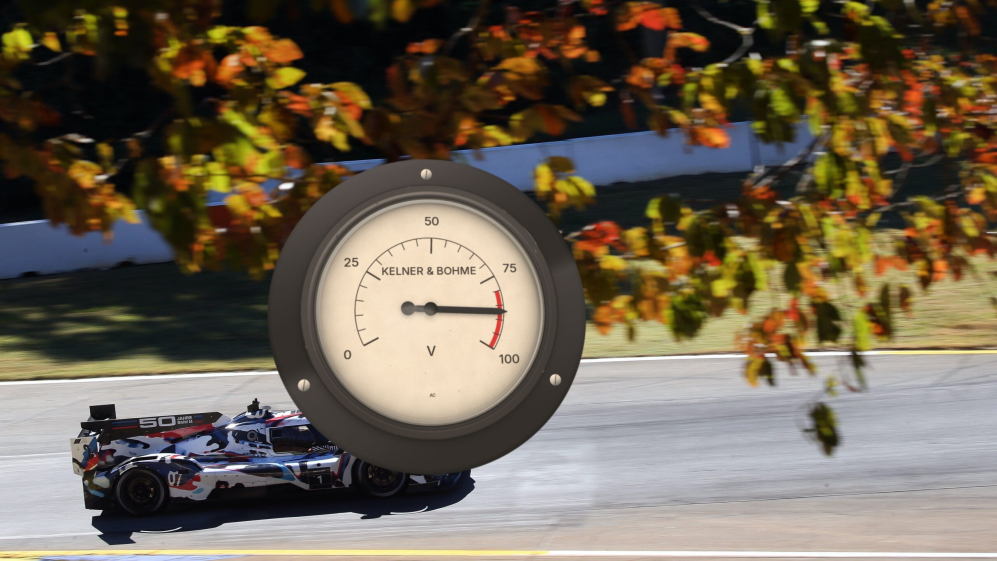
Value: 87.5 (V)
